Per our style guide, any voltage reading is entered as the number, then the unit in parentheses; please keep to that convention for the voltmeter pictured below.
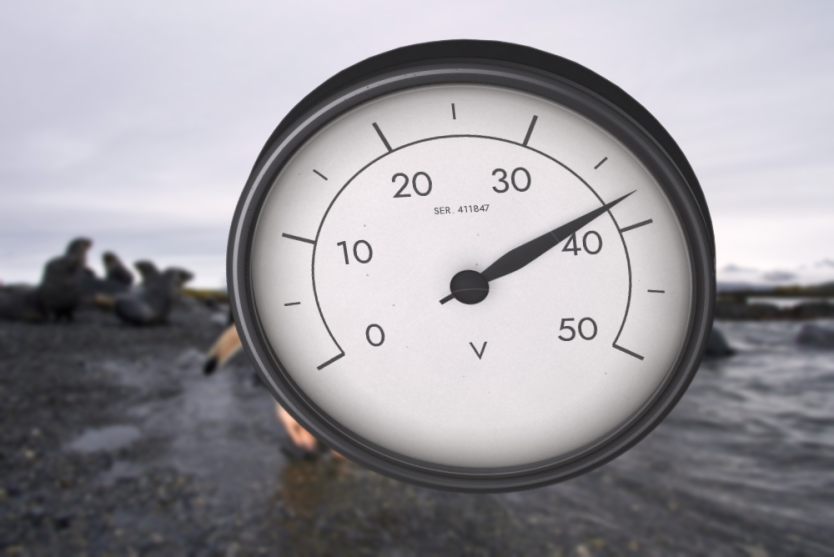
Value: 37.5 (V)
